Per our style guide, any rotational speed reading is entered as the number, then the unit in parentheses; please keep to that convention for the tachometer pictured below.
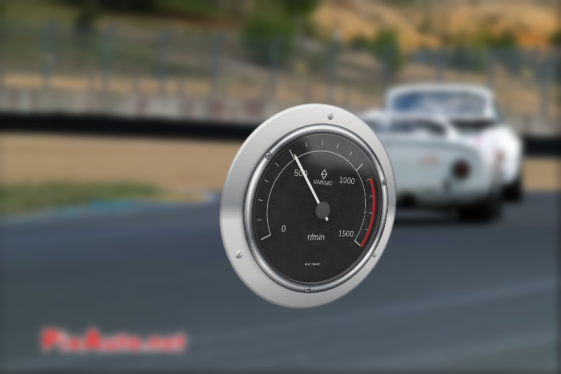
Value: 500 (rpm)
